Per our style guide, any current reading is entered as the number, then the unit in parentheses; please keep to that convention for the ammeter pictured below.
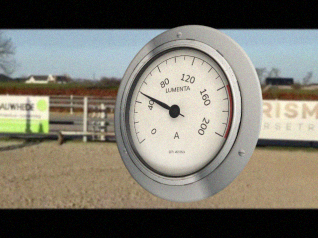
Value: 50 (A)
